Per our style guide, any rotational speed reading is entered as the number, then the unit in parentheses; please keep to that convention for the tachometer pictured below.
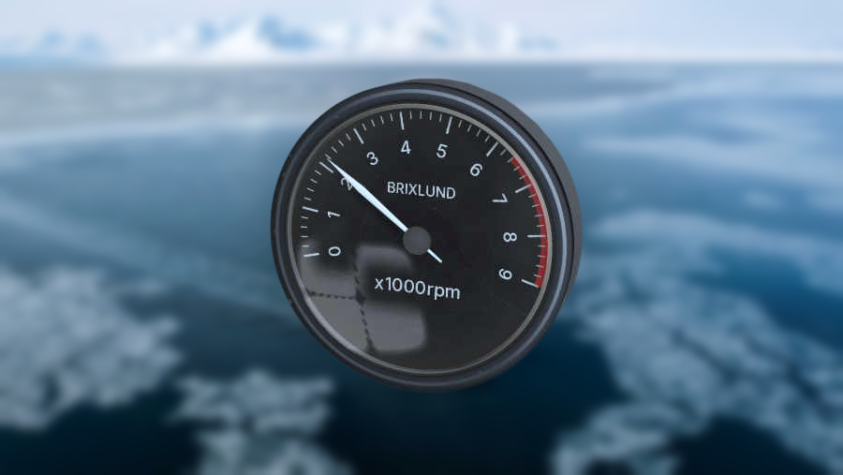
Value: 2200 (rpm)
